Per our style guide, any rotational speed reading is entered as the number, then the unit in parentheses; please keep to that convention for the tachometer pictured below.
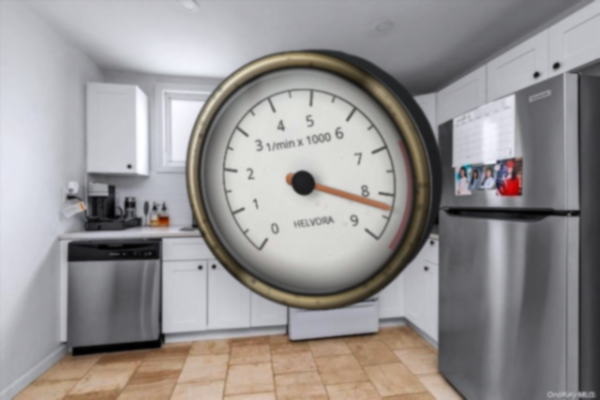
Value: 8250 (rpm)
